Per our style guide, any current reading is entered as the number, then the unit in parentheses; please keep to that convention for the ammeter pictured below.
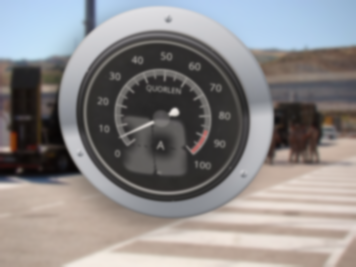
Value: 5 (A)
